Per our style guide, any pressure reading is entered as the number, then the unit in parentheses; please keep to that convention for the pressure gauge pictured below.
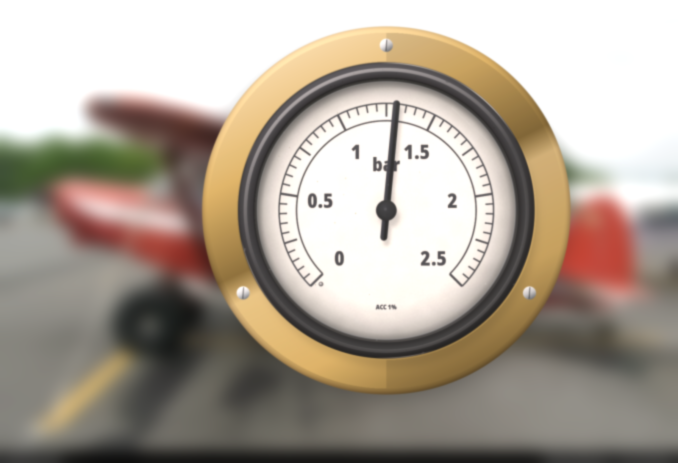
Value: 1.3 (bar)
